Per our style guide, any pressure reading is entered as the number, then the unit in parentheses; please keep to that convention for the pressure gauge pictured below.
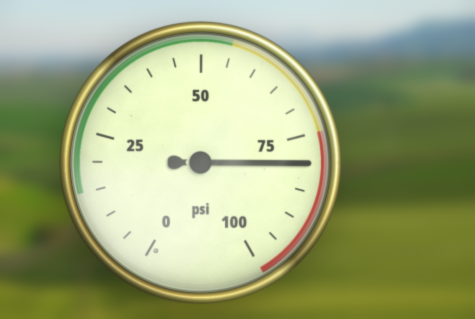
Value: 80 (psi)
